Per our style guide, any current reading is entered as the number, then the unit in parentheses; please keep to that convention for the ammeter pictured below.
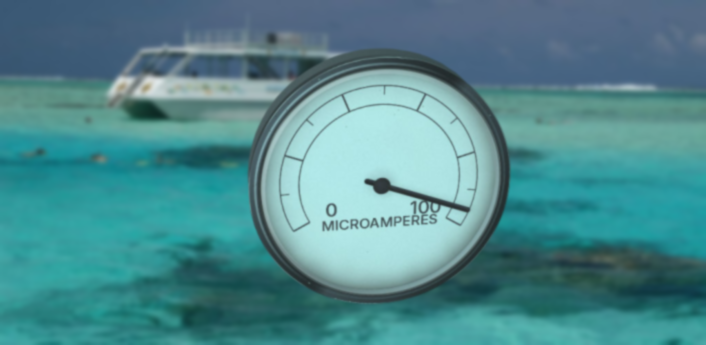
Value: 95 (µA)
